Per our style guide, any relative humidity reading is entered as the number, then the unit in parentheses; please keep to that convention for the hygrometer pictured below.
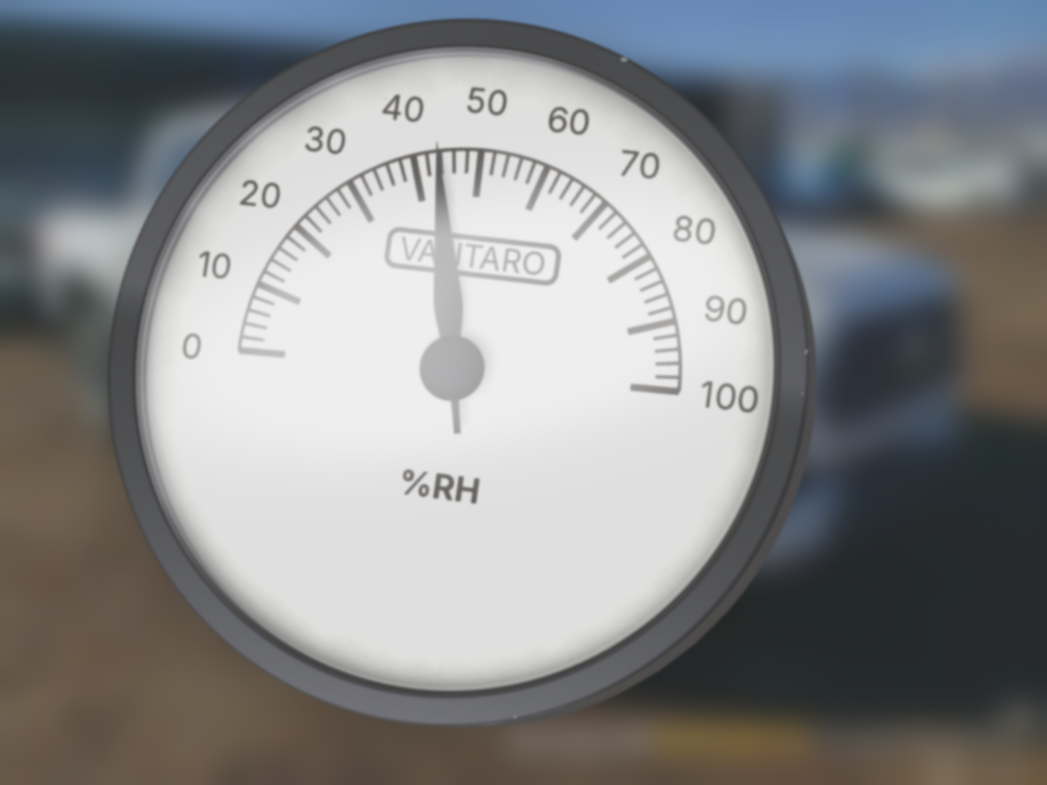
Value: 44 (%)
